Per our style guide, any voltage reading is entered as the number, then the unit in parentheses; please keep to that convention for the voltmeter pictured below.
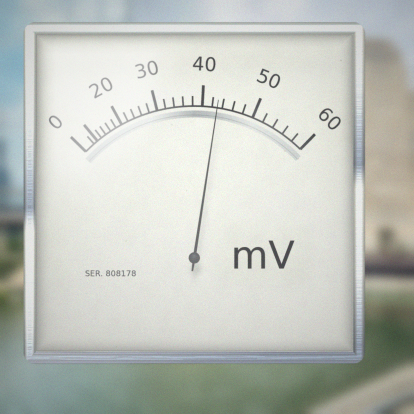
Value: 43 (mV)
